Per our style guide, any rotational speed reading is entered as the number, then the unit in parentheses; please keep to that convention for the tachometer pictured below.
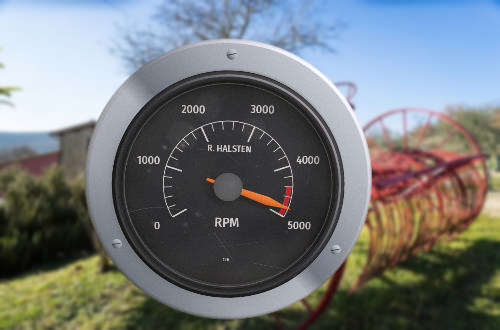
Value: 4800 (rpm)
